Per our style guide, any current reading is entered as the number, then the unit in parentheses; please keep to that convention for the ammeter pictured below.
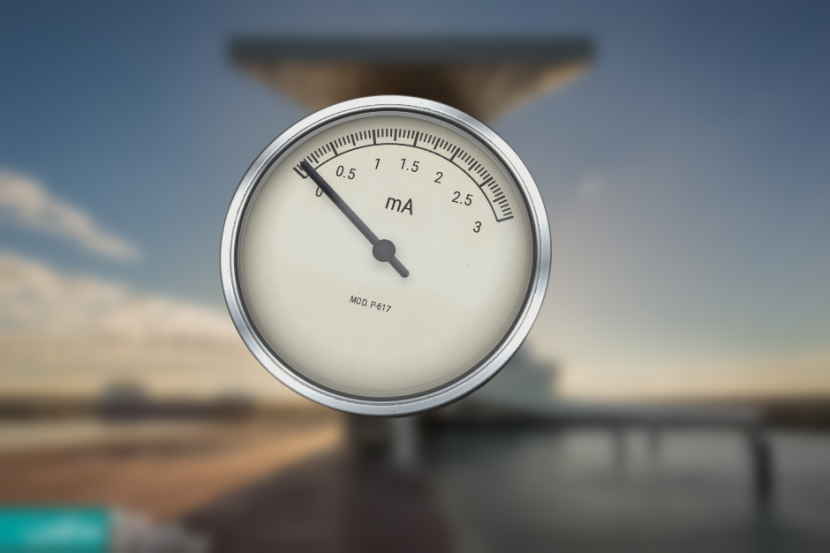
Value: 0.1 (mA)
